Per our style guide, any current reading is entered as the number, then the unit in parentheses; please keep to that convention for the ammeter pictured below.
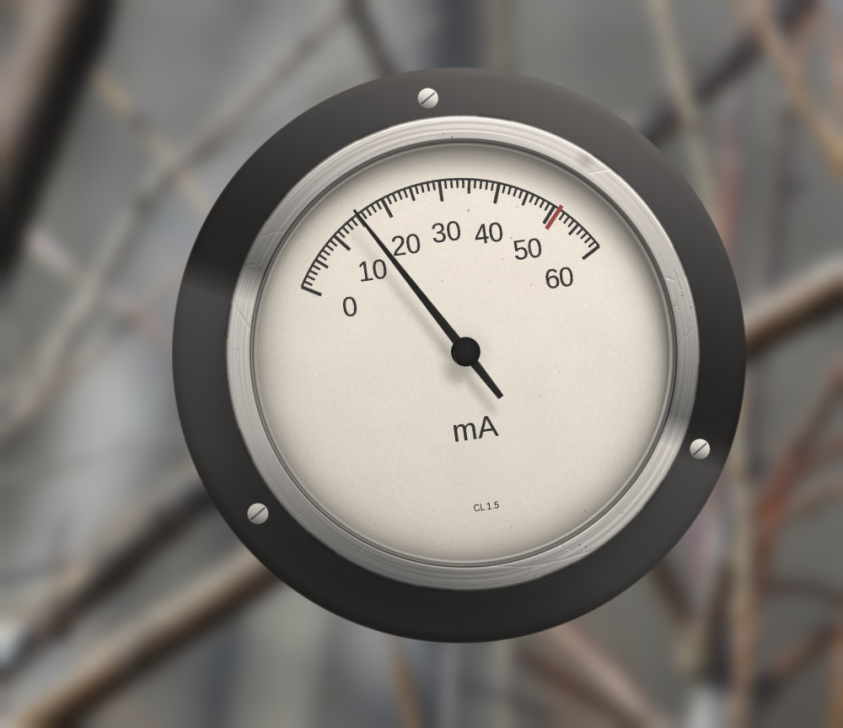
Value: 15 (mA)
